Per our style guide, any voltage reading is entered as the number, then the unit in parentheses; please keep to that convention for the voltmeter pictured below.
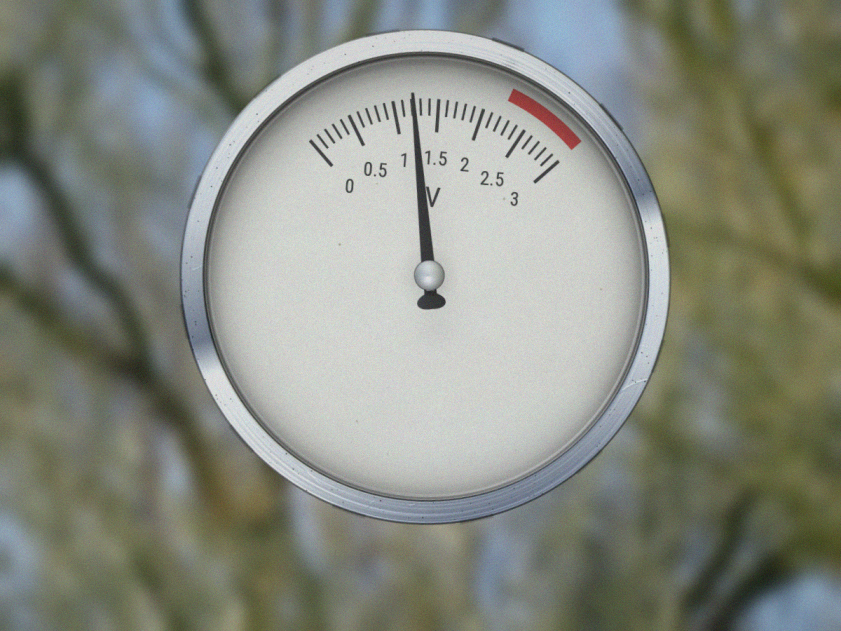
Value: 1.2 (V)
